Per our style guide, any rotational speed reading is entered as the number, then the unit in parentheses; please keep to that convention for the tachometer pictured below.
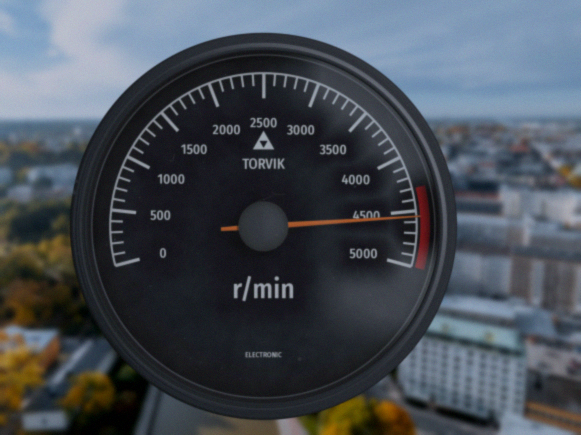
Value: 4550 (rpm)
